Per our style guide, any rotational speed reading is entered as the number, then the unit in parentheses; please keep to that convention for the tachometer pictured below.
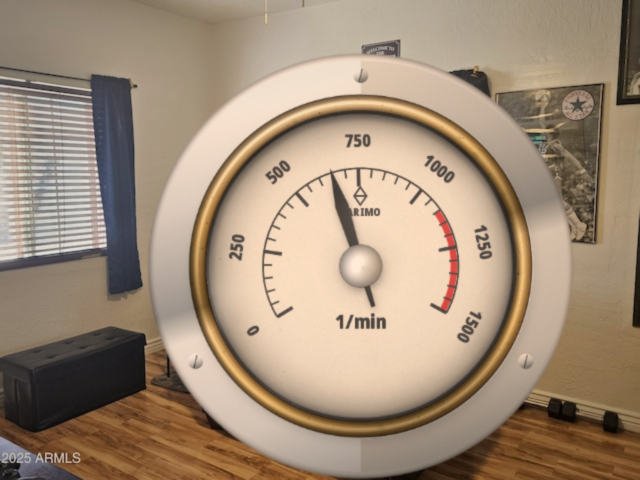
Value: 650 (rpm)
